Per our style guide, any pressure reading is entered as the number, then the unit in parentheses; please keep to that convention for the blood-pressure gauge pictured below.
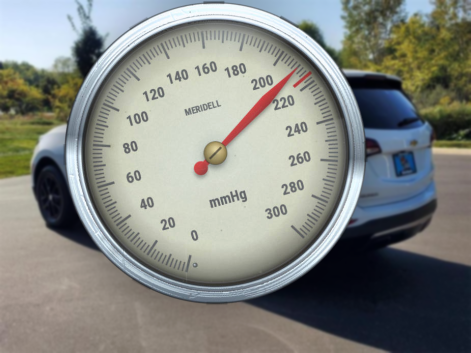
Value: 210 (mmHg)
